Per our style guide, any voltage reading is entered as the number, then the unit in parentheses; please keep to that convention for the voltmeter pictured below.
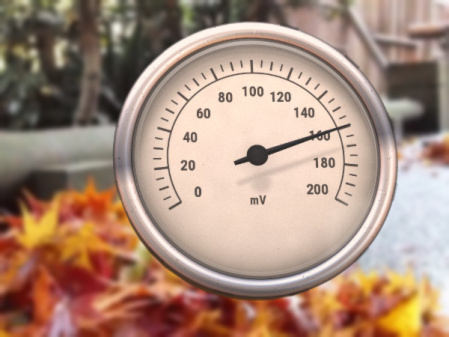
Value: 160 (mV)
